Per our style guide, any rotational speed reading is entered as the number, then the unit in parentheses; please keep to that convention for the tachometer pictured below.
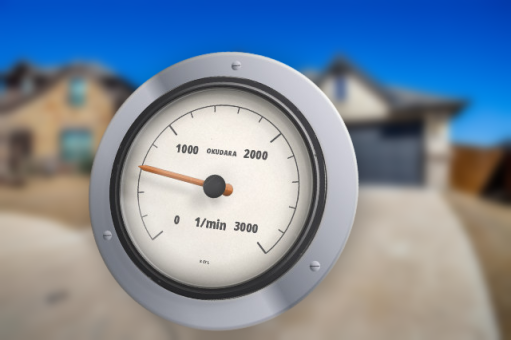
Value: 600 (rpm)
